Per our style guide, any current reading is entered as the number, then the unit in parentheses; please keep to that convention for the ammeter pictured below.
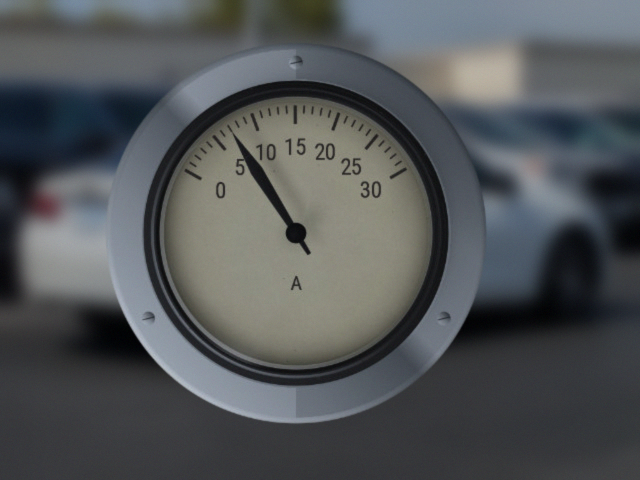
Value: 7 (A)
